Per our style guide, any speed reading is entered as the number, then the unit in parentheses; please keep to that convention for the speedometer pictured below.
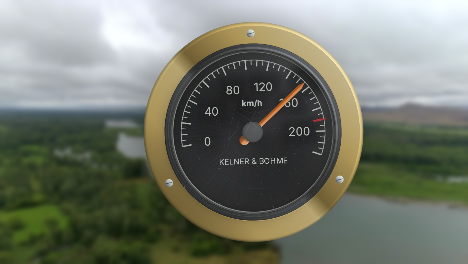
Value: 155 (km/h)
